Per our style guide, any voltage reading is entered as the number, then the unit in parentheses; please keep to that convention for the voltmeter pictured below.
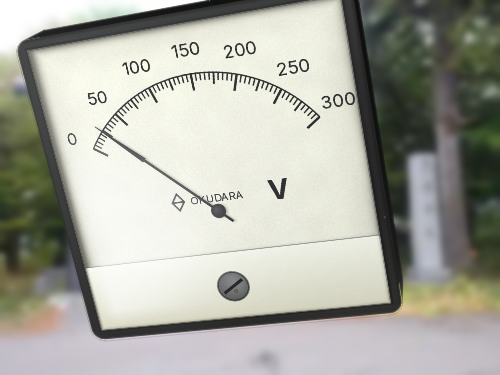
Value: 25 (V)
